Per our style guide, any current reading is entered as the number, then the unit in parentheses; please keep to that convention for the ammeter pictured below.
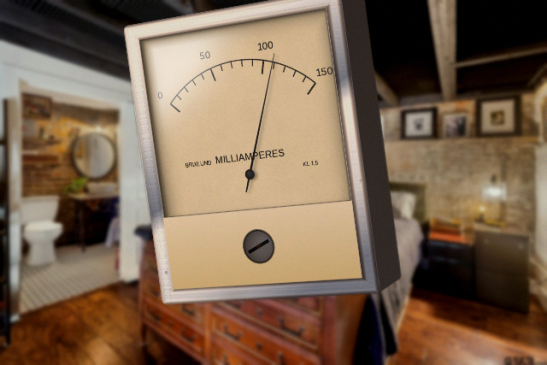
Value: 110 (mA)
